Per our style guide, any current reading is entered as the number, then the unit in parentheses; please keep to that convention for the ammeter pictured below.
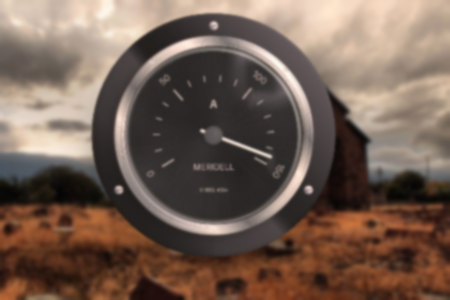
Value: 145 (A)
